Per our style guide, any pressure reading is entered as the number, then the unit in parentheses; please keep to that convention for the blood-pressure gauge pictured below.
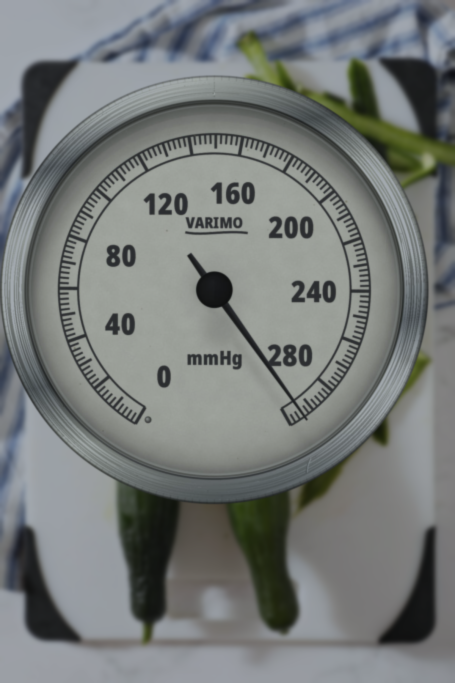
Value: 294 (mmHg)
